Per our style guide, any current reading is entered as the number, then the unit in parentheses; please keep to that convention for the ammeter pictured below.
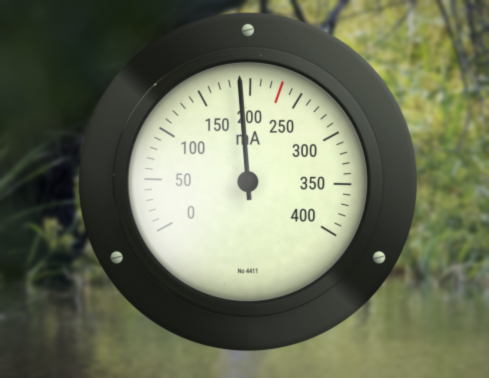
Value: 190 (mA)
